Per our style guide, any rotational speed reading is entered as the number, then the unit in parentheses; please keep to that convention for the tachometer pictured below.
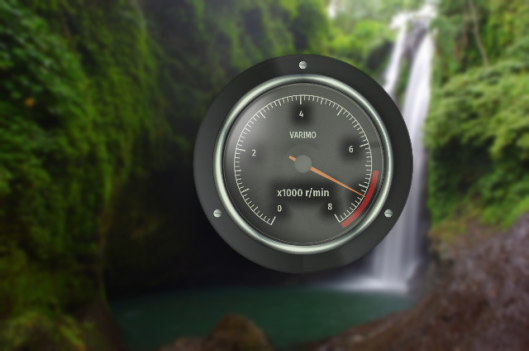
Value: 7200 (rpm)
